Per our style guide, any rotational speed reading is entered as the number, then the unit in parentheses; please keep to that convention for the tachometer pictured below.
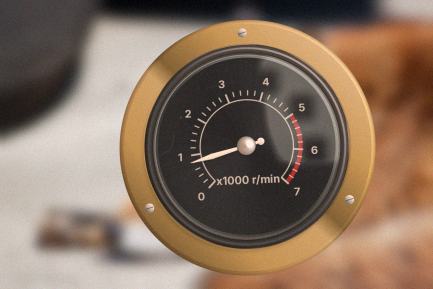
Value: 800 (rpm)
